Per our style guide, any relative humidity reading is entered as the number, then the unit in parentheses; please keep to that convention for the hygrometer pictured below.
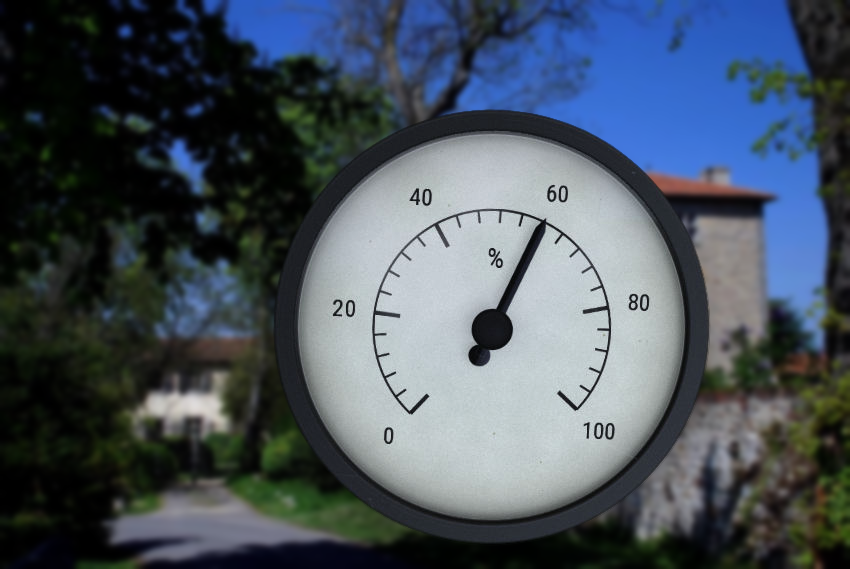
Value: 60 (%)
